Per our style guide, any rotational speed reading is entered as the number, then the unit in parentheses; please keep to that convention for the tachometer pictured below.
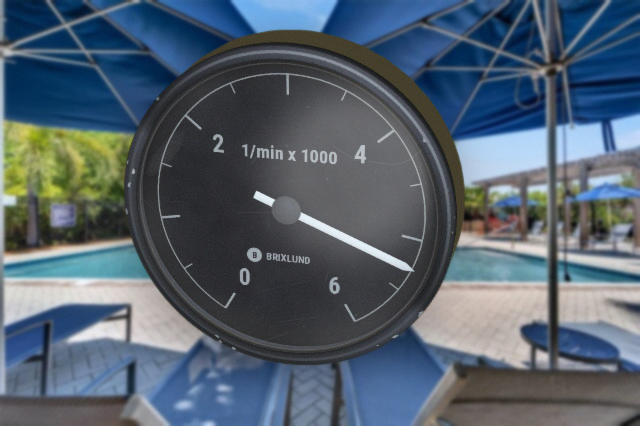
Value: 5250 (rpm)
